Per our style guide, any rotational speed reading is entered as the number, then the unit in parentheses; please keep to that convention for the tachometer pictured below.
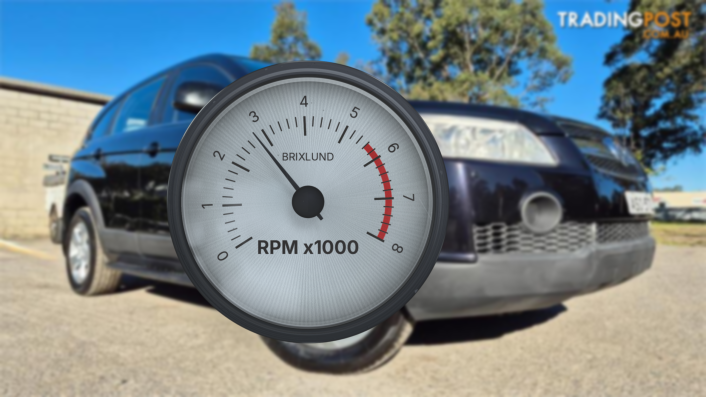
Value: 2800 (rpm)
